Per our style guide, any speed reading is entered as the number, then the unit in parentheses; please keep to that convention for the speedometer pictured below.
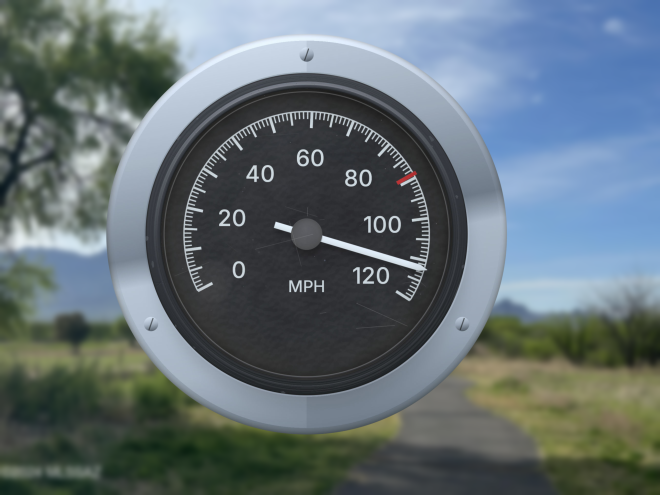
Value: 112 (mph)
